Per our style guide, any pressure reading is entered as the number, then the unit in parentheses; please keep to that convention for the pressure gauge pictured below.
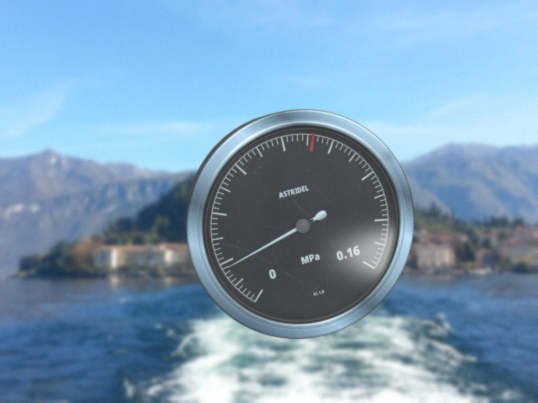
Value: 0.018 (MPa)
